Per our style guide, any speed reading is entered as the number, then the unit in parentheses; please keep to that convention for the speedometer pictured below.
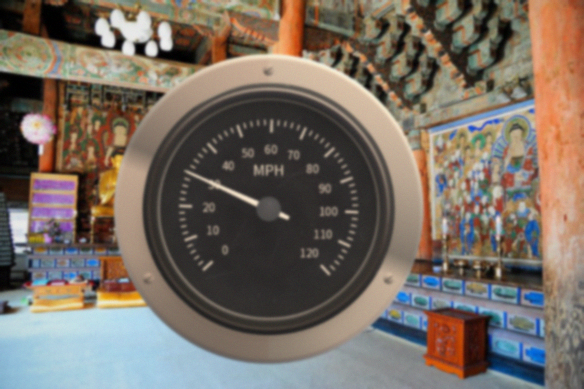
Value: 30 (mph)
